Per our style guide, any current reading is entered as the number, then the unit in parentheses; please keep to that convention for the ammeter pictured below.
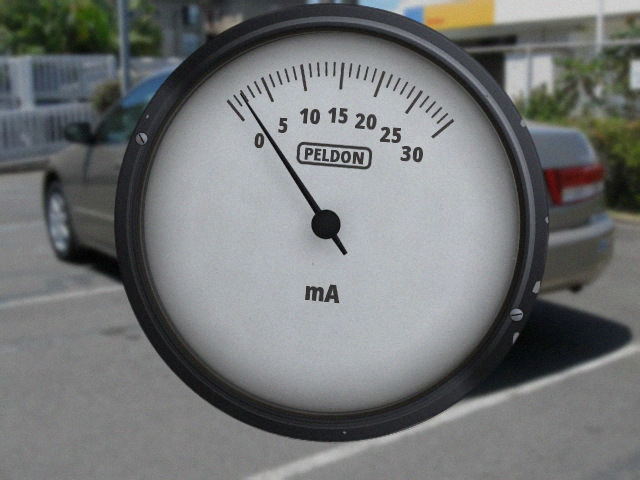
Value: 2 (mA)
